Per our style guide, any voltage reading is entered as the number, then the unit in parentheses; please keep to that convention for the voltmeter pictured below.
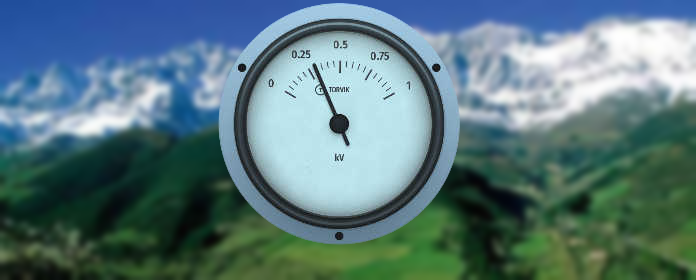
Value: 0.3 (kV)
